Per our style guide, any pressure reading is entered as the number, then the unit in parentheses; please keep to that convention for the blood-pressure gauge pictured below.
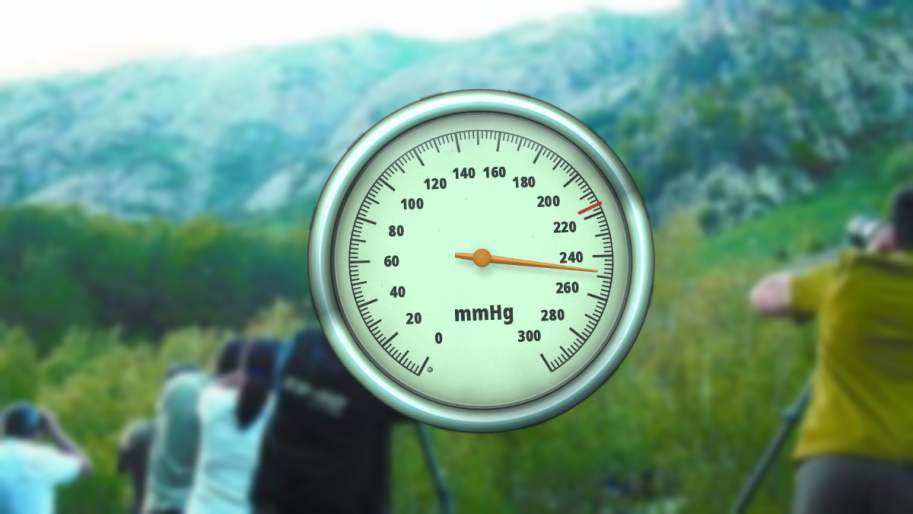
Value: 248 (mmHg)
